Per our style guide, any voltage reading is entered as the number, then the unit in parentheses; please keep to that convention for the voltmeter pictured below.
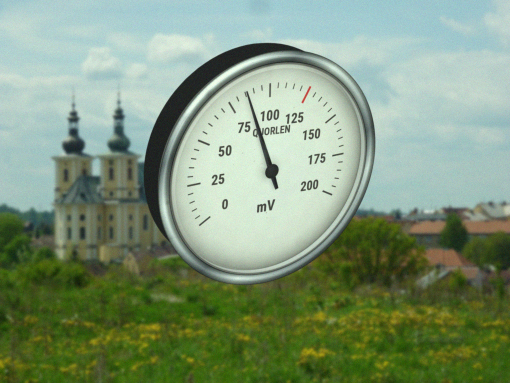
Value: 85 (mV)
